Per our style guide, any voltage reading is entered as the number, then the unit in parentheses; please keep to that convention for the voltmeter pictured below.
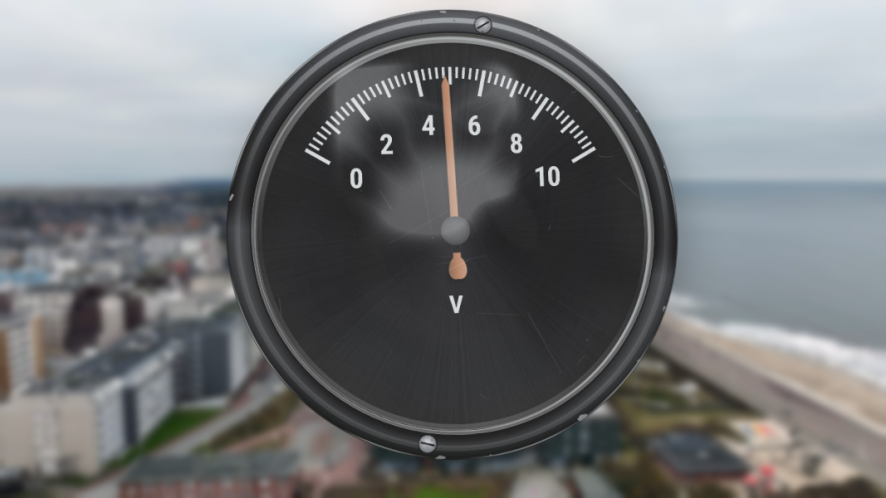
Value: 4.8 (V)
